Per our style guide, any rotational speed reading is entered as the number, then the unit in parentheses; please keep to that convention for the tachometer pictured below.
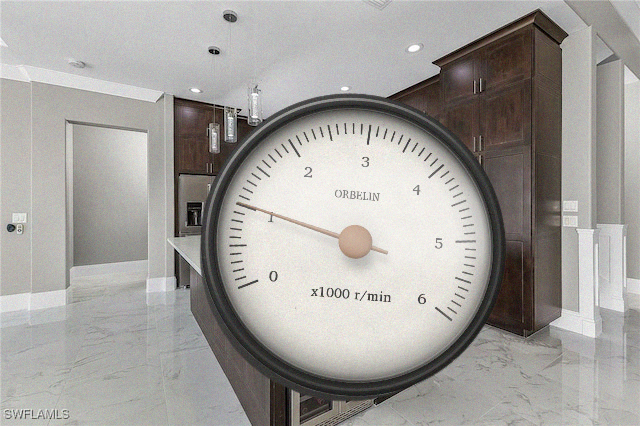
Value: 1000 (rpm)
